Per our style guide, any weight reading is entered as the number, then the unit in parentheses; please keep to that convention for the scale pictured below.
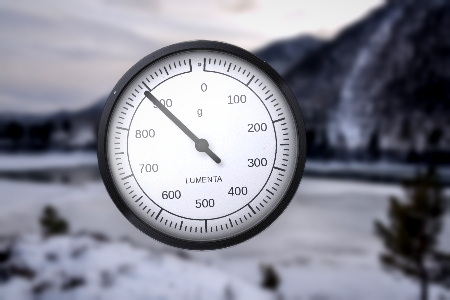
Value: 890 (g)
